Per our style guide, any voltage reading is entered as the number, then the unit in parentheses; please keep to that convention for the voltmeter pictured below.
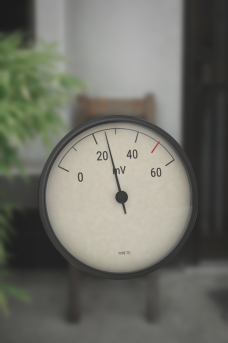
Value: 25 (mV)
